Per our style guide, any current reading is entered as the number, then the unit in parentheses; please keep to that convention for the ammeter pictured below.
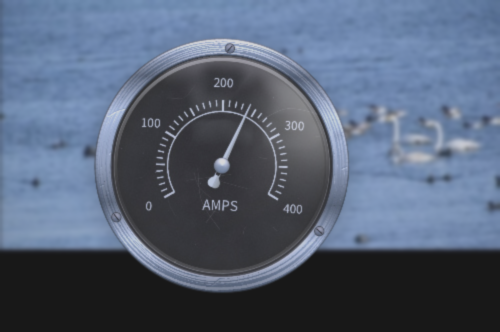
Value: 240 (A)
